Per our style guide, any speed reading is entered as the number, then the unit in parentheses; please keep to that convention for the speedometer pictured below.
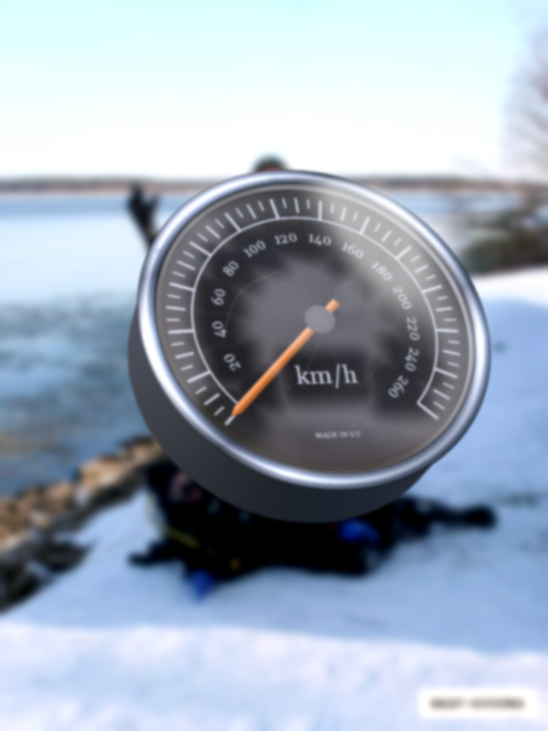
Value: 0 (km/h)
